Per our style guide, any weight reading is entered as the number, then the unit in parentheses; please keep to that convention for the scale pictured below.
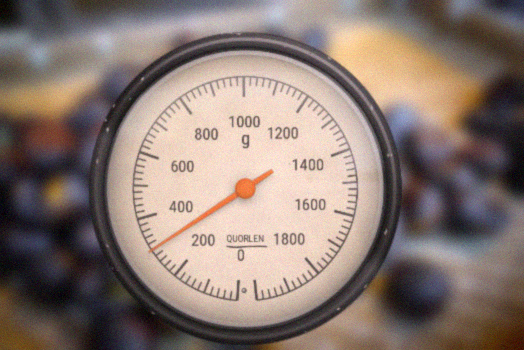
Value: 300 (g)
